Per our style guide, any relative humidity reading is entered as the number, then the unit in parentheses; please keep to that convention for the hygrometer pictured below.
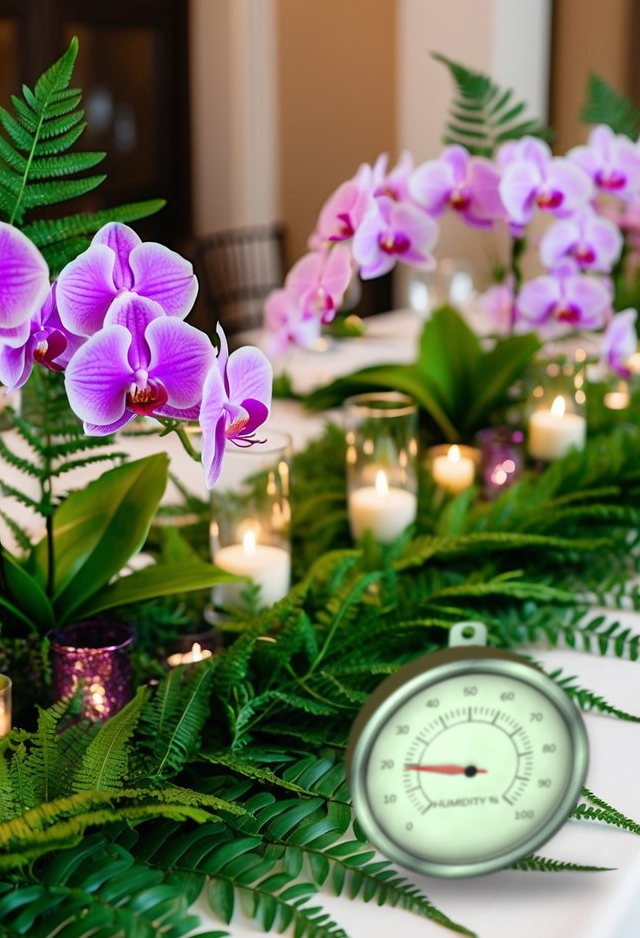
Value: 20 (%)
